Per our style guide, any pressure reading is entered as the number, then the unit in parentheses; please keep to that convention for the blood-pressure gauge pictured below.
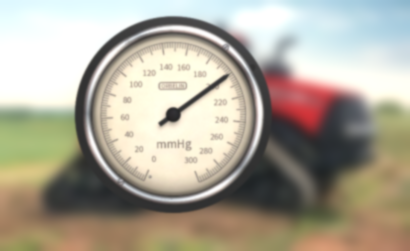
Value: 200 (mmHg)
